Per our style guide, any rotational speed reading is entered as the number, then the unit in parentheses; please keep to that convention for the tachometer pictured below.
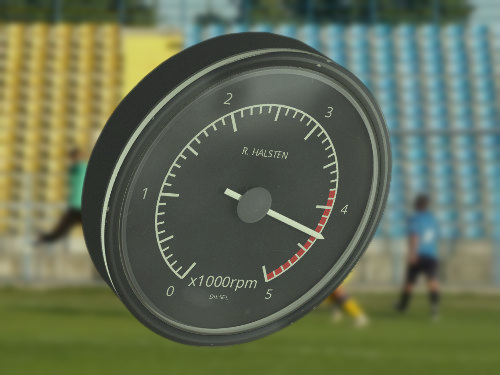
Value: 4300 (rpm)
